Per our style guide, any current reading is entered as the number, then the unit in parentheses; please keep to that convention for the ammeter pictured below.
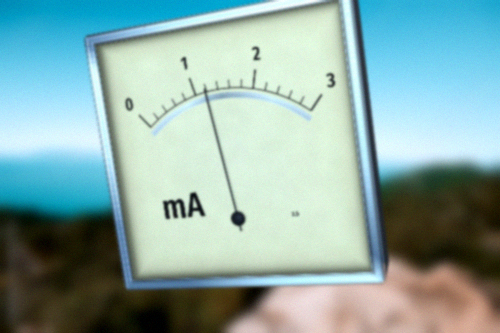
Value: 1.2 (mA)
